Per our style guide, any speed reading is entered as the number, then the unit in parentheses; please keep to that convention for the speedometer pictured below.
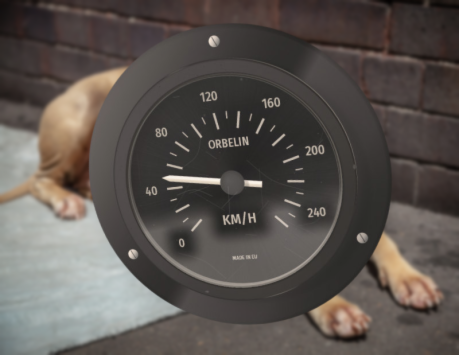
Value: 50 (km/h)
